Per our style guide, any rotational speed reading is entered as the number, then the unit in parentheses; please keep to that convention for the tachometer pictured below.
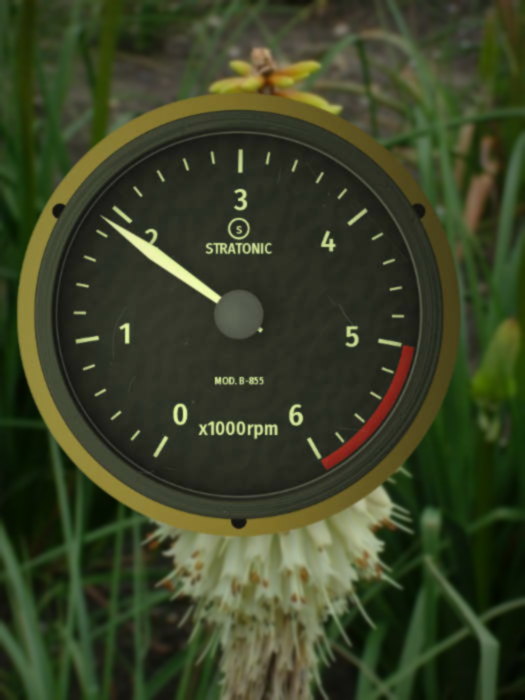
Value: 1900 (rpm)
